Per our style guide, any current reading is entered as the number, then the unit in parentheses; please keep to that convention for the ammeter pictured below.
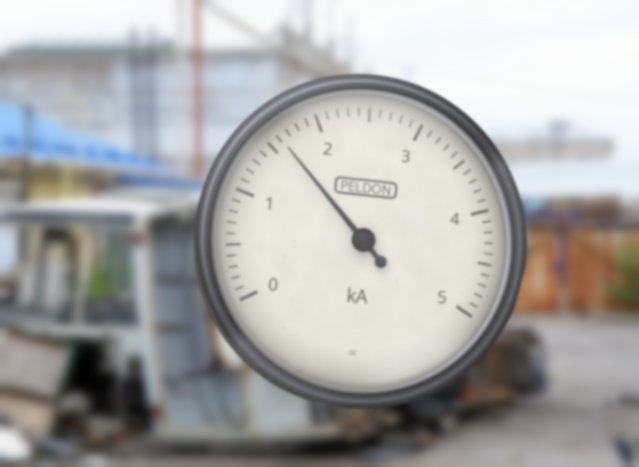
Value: 1.6 (kA)
